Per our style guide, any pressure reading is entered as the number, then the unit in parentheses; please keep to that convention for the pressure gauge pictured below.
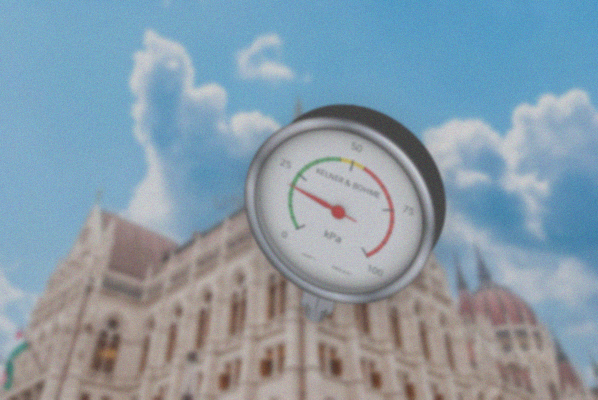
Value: 20 (kPa)
